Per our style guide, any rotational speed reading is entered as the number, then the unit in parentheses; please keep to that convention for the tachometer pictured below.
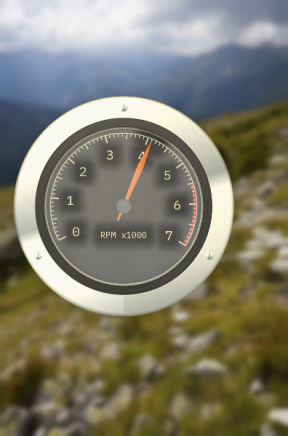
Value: 4100 (rpm)
